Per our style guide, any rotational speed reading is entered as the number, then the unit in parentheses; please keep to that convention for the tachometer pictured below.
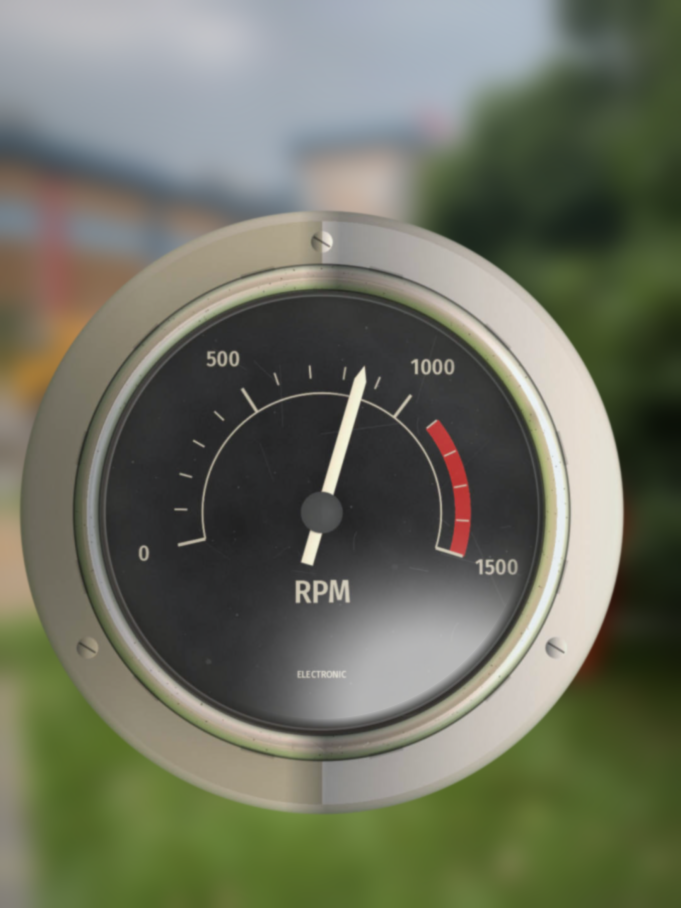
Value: 850 (rpm)
